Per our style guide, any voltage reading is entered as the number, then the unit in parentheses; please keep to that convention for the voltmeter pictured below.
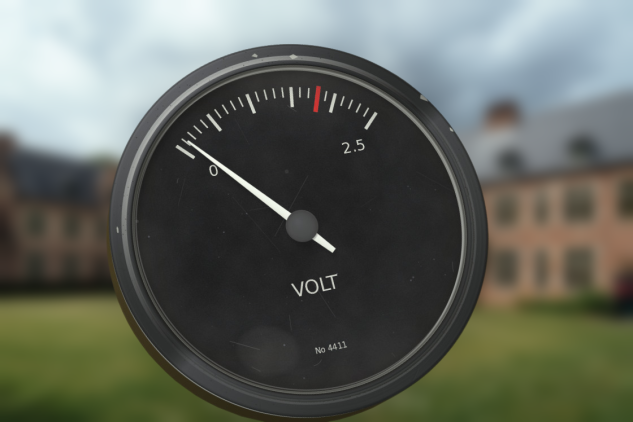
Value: 0.1 (V)
